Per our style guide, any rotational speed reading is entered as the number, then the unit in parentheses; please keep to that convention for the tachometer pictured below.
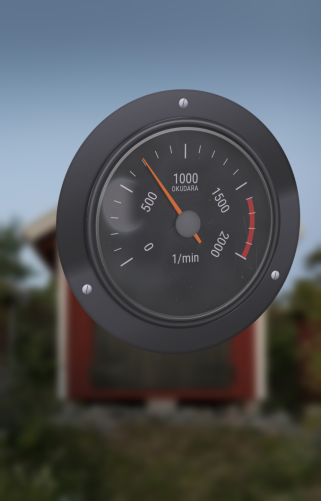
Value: 700 (rpm)
